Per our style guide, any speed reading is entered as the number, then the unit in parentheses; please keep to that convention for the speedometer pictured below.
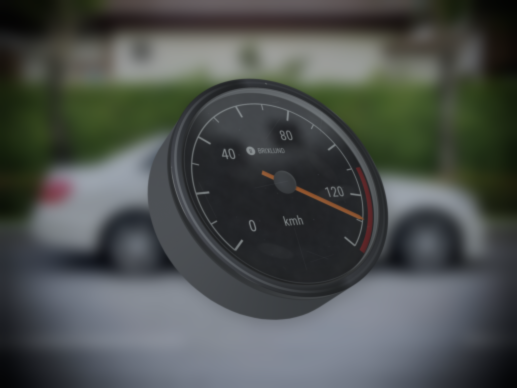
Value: 130 (km/h)
